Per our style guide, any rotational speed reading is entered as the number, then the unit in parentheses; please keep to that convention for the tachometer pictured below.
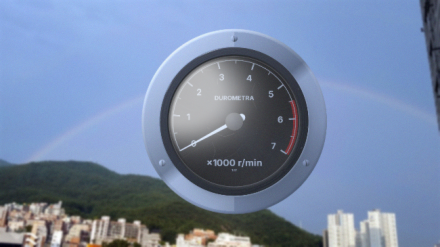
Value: 0 (rpm)
